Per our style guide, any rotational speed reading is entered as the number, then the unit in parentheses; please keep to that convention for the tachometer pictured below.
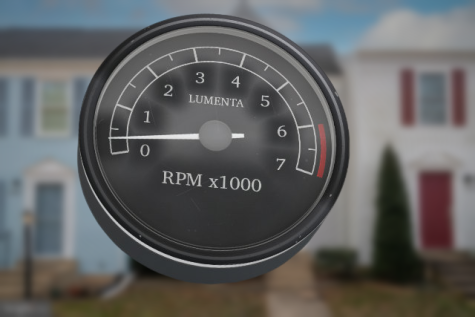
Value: 250 (rpm)
